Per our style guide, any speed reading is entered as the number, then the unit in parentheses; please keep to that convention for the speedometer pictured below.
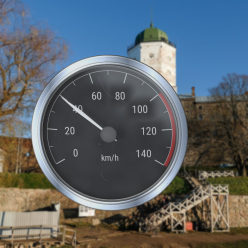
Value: 40 (km/h)
